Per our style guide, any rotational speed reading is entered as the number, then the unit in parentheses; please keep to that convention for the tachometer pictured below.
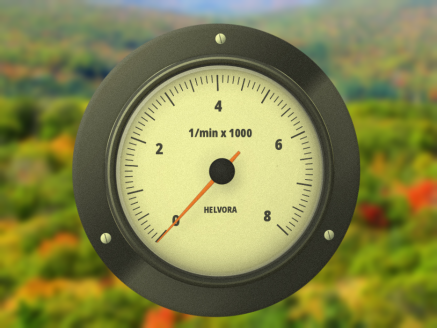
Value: 0 (rpm)
